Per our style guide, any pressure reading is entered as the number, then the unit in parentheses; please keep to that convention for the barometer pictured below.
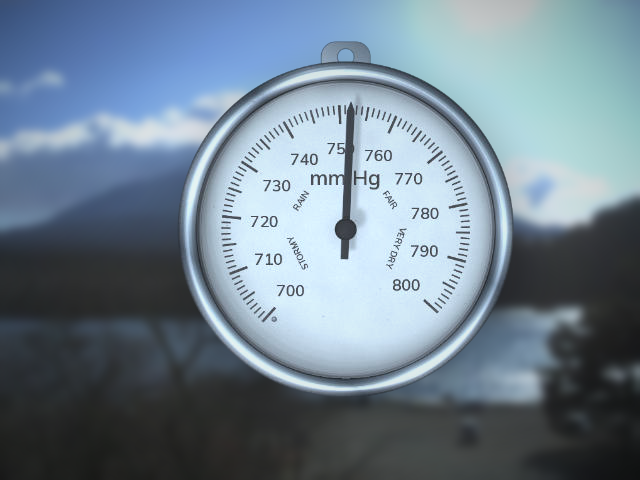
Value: 752 (mmHg)
